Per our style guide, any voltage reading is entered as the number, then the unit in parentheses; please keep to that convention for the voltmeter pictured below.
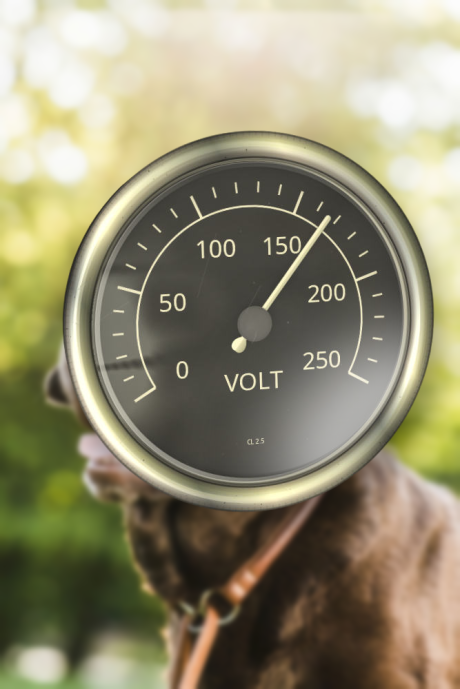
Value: 165 (V)
